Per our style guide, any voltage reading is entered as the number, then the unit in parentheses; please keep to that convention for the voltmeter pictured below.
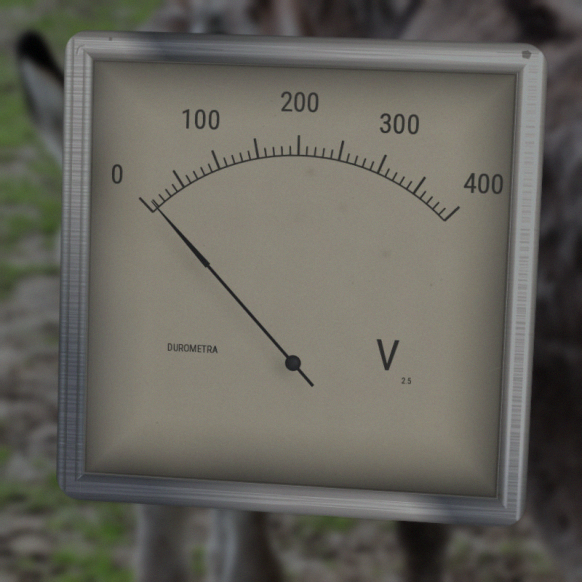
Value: 10 (V)
